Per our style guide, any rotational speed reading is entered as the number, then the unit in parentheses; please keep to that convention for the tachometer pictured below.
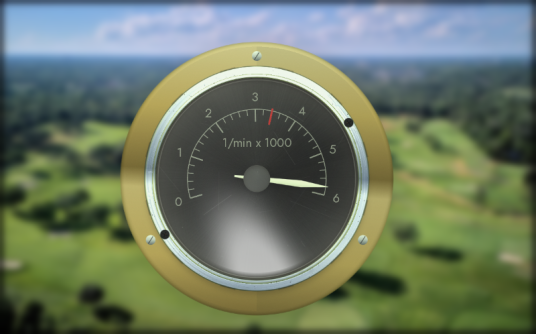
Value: 5800 (rpm)
